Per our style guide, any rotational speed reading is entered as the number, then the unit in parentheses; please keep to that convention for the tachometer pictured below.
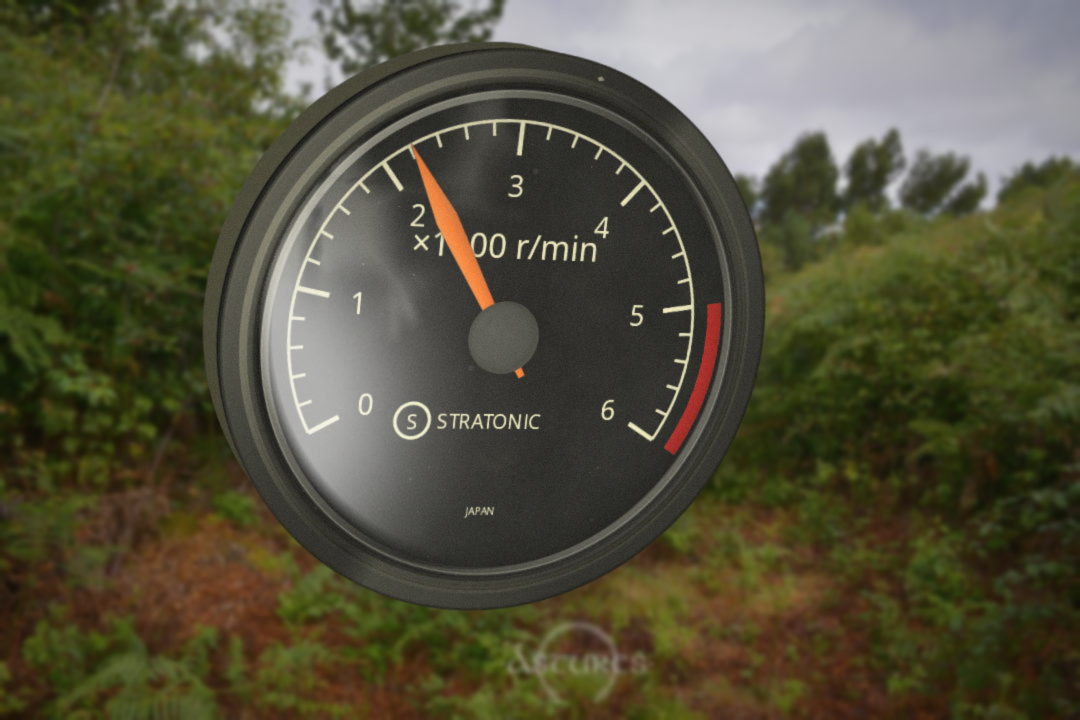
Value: 2200 (rpm)
